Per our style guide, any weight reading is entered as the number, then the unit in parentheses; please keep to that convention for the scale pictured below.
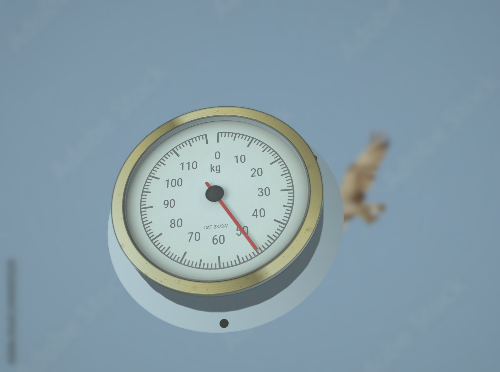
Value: 50 (kg)
